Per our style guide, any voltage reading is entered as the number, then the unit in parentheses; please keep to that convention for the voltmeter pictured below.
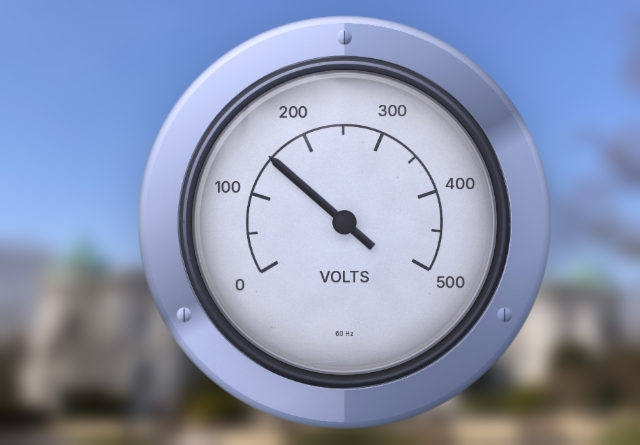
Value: 150 (V)
